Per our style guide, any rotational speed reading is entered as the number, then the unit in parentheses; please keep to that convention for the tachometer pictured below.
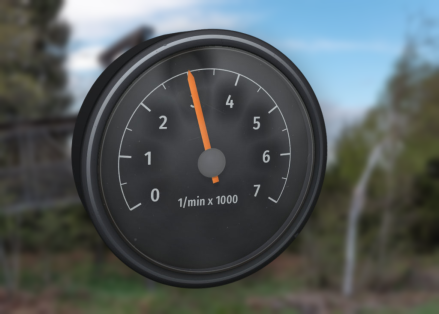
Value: 3000 (rpm)
